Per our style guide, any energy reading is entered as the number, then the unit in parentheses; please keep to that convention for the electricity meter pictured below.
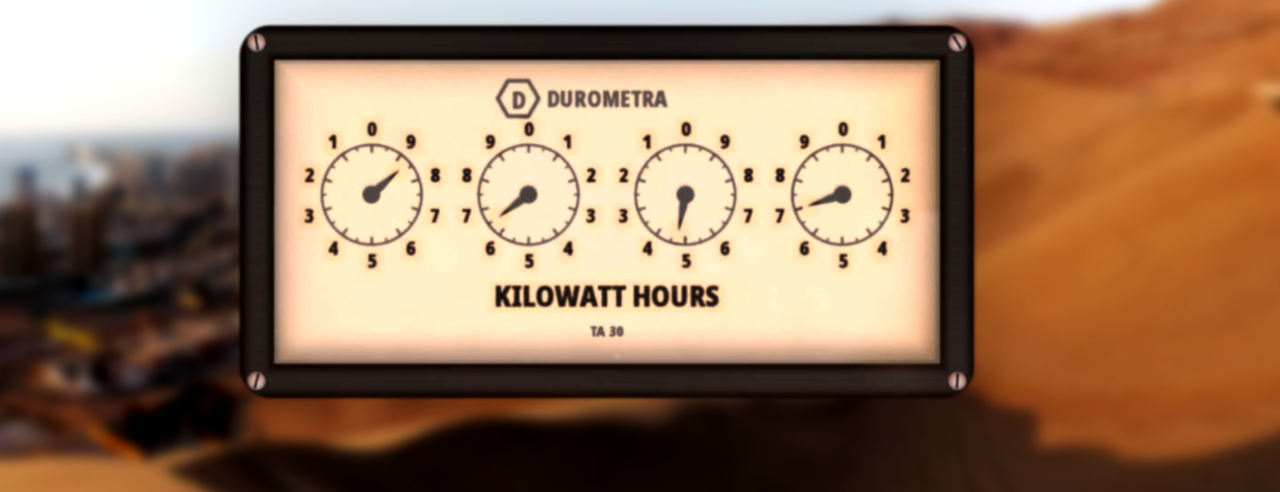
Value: 8647 (kWh)
